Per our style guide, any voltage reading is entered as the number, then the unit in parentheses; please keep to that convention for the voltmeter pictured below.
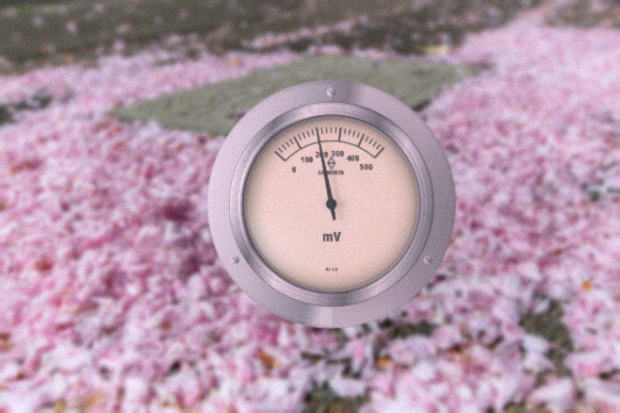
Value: 200 (mV)
